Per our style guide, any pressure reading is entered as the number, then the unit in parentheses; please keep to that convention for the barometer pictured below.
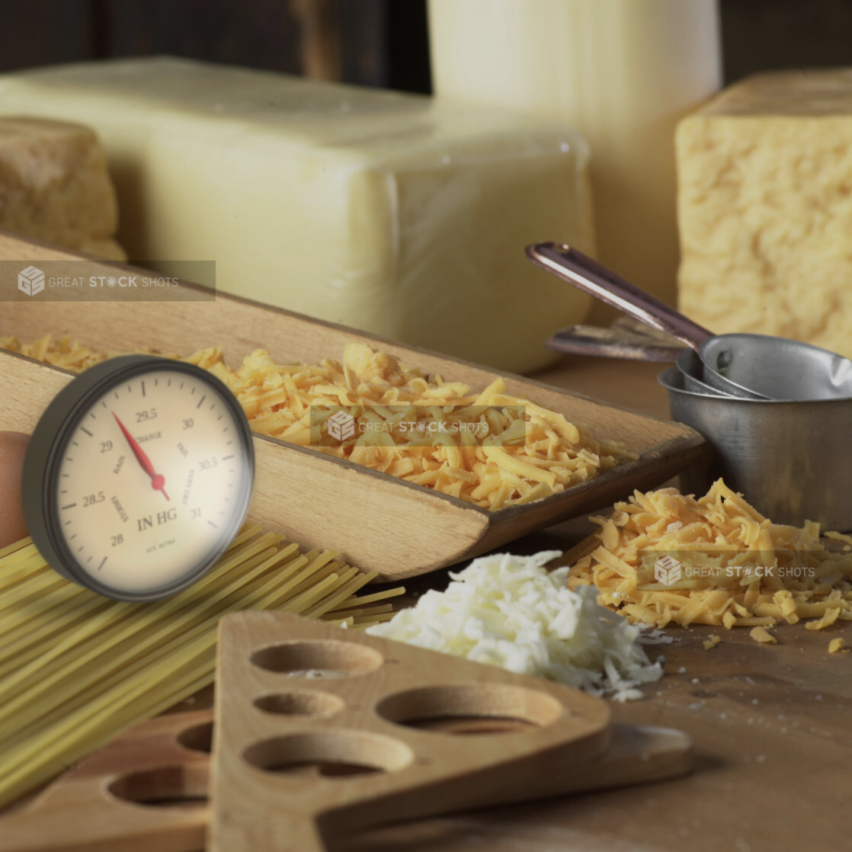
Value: 29.2 (inHg)
